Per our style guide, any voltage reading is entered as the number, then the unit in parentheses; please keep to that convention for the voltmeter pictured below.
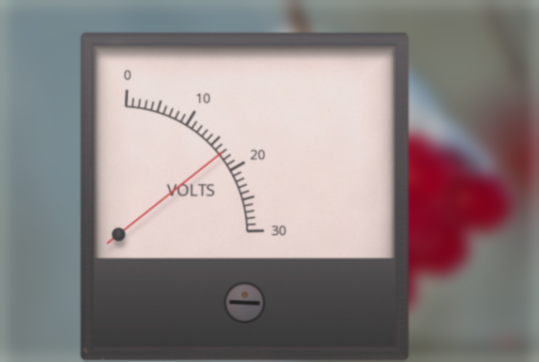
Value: 17 (V)
